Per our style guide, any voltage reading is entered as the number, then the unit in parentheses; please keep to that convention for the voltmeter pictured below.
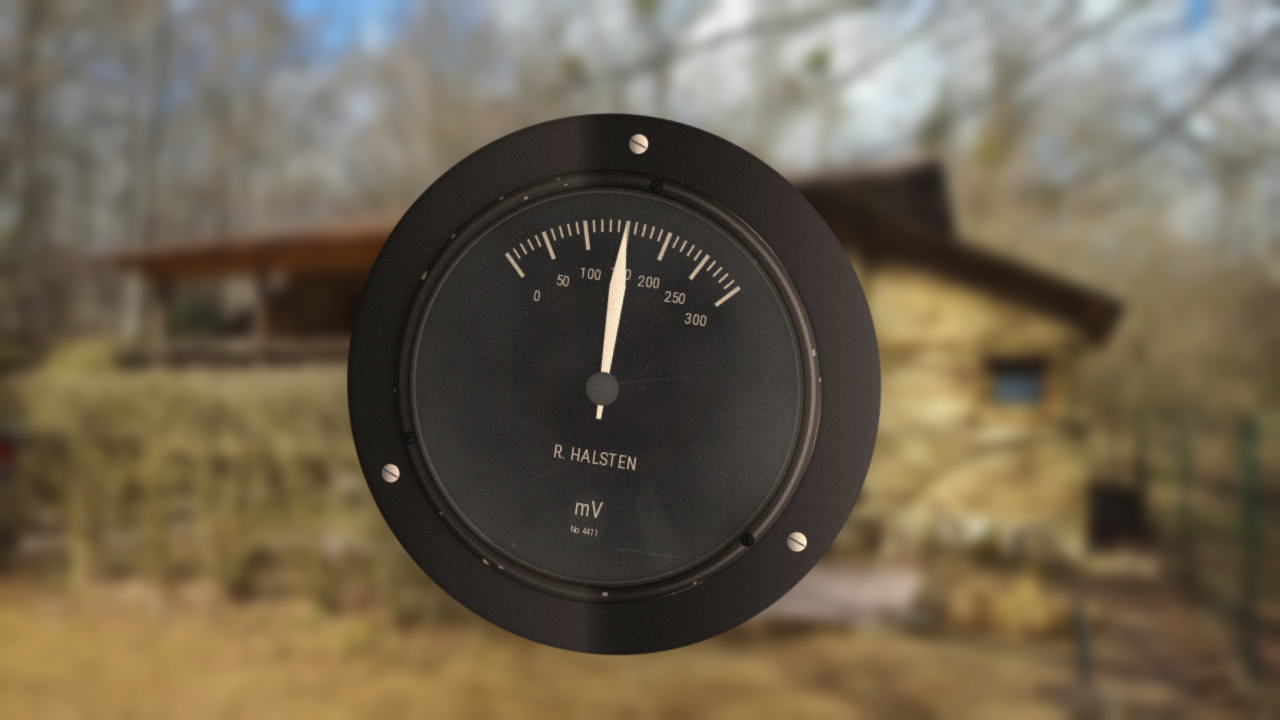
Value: 150 (mV)
